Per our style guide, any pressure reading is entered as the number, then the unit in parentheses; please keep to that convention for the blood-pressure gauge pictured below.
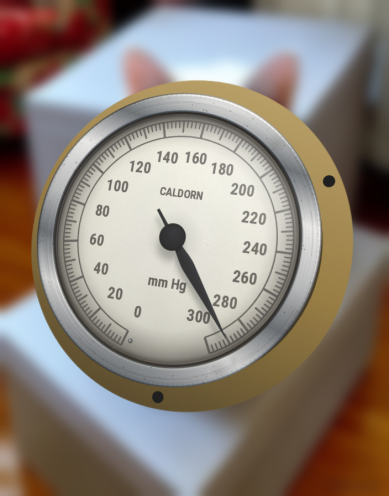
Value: 290 (mmHg)
